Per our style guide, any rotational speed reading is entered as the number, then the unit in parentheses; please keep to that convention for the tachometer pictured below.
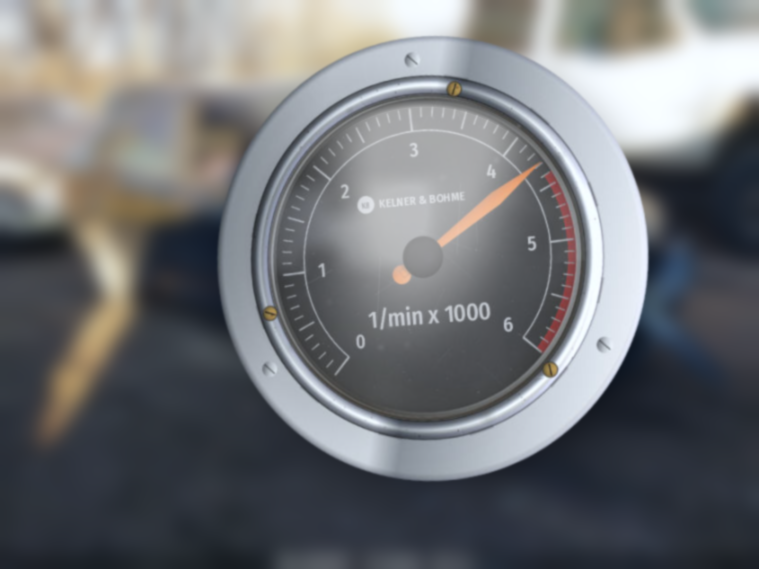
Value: 4300 (rpm)
